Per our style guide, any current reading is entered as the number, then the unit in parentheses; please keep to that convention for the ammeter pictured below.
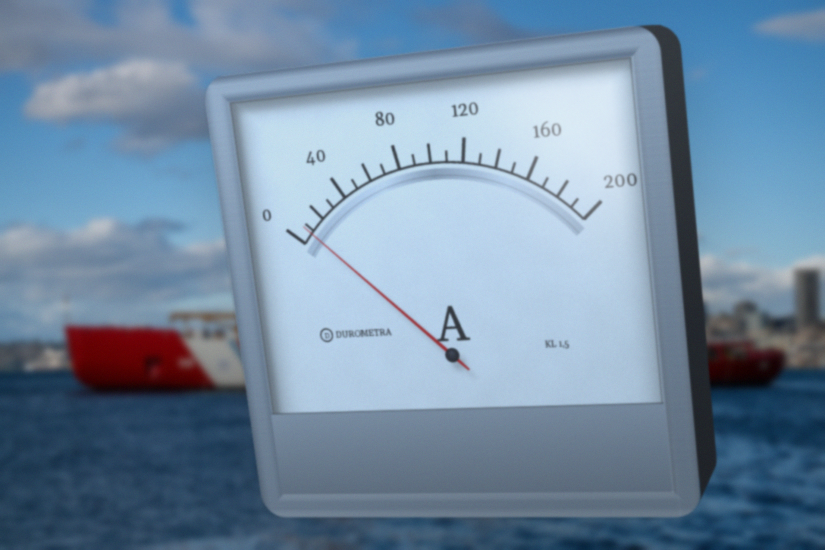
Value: 10 (A)
